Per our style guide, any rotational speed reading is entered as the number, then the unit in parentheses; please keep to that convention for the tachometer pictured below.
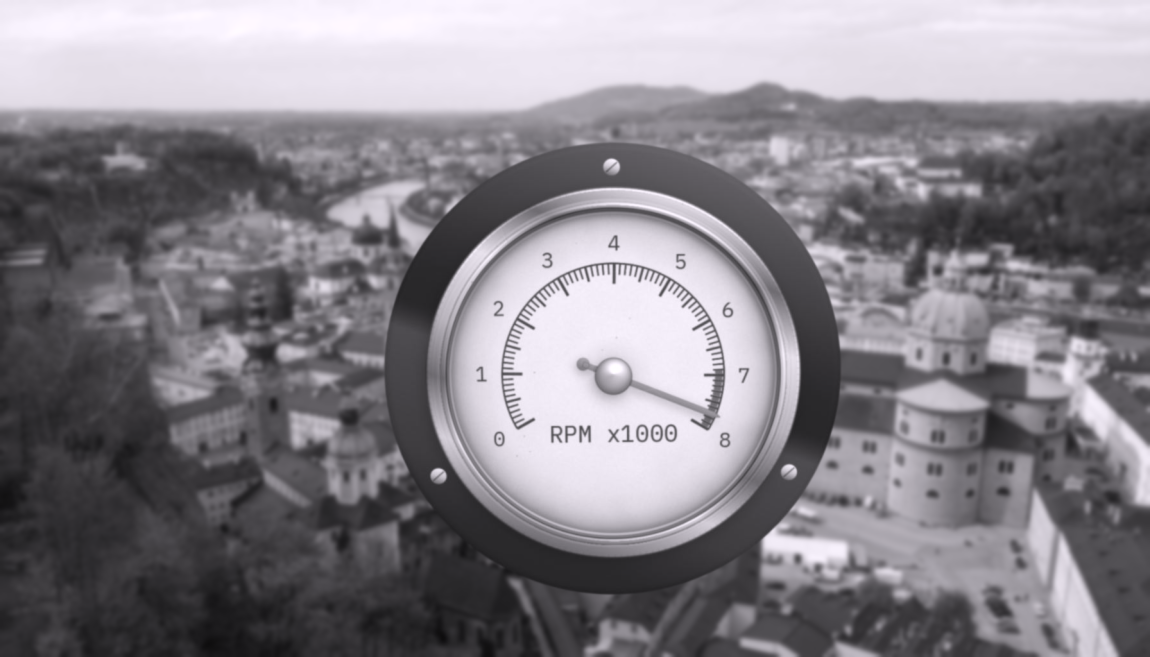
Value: 7700 (rpm)
